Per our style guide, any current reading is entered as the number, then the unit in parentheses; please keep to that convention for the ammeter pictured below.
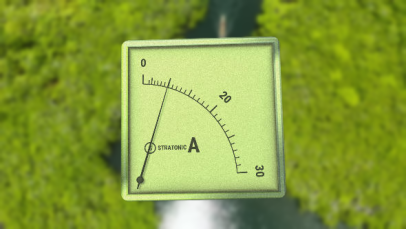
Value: 10 (A)
